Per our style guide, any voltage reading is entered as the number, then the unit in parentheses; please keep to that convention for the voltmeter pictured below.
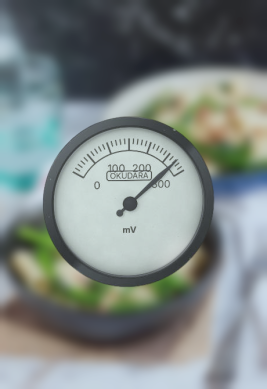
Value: 270 (mV)
